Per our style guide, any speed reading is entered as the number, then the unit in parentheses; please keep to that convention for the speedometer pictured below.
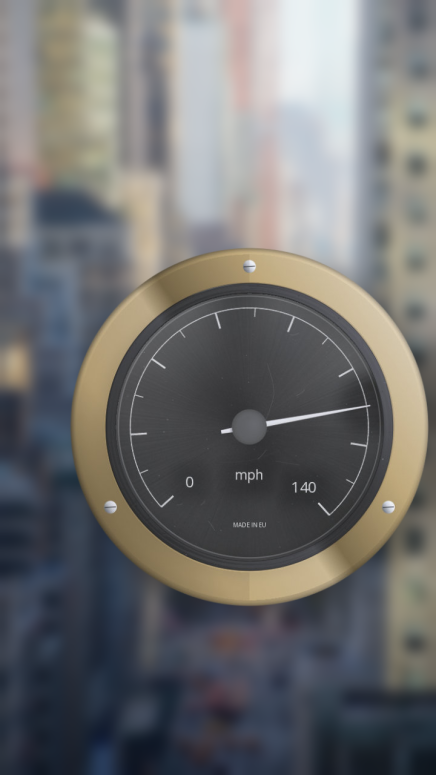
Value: 110 (mph)
